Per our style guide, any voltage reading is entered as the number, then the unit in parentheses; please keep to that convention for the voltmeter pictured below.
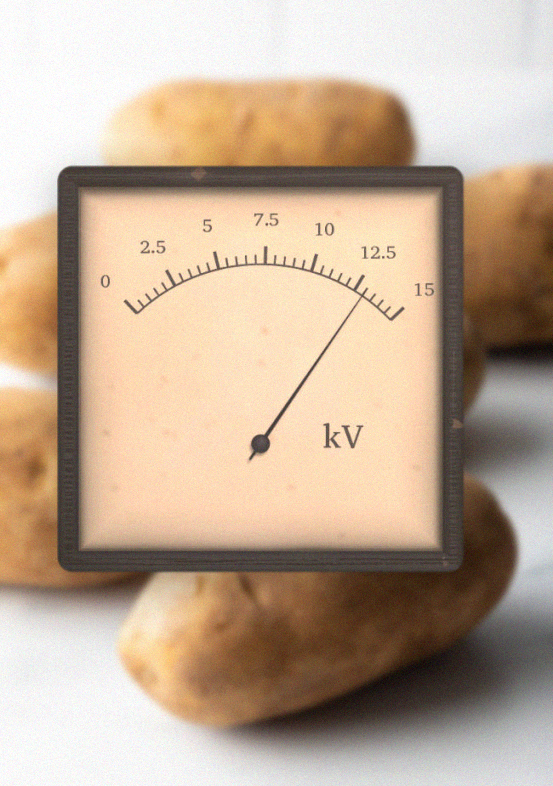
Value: 13 (kV)
